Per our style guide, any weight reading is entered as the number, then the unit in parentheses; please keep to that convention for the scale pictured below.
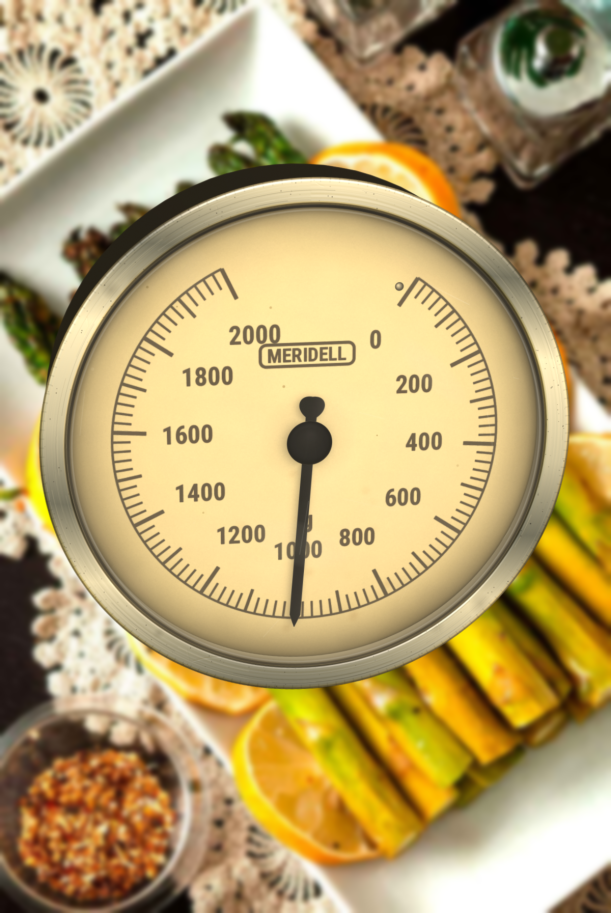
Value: 1000 (g)
